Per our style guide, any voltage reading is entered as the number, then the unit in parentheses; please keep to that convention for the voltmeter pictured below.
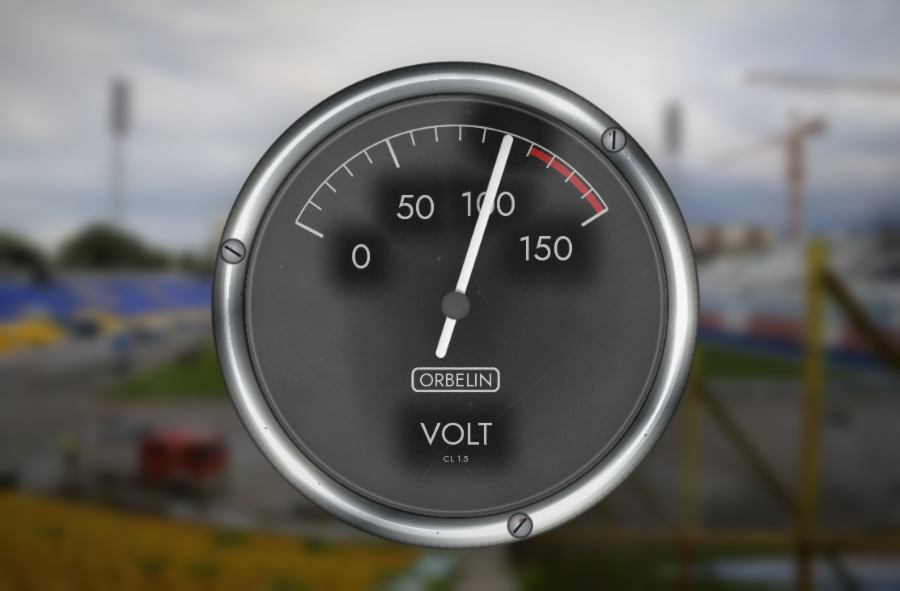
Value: 100 (V)
